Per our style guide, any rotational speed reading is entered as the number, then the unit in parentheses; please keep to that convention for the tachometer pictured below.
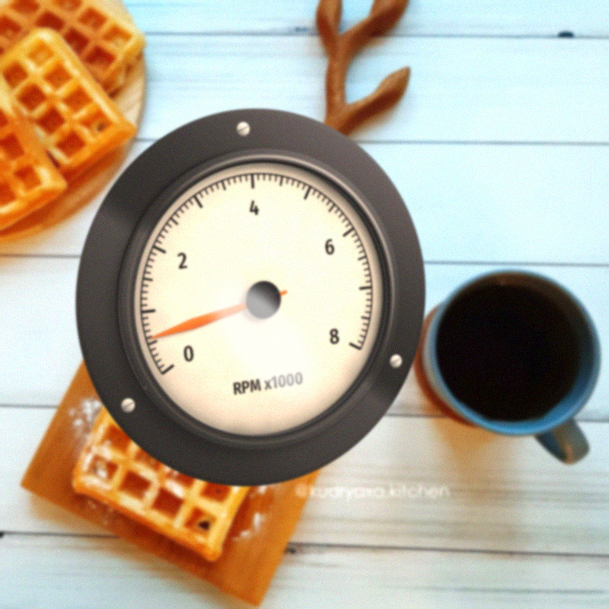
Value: 600 (rpm)
